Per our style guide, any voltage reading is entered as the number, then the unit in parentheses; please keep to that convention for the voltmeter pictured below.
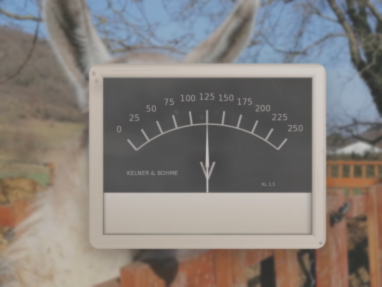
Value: 125 (V)
